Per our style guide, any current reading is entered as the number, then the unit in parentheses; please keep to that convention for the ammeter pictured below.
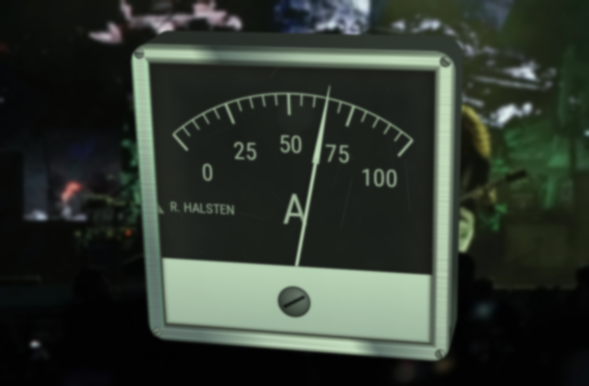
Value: 65 (A)
